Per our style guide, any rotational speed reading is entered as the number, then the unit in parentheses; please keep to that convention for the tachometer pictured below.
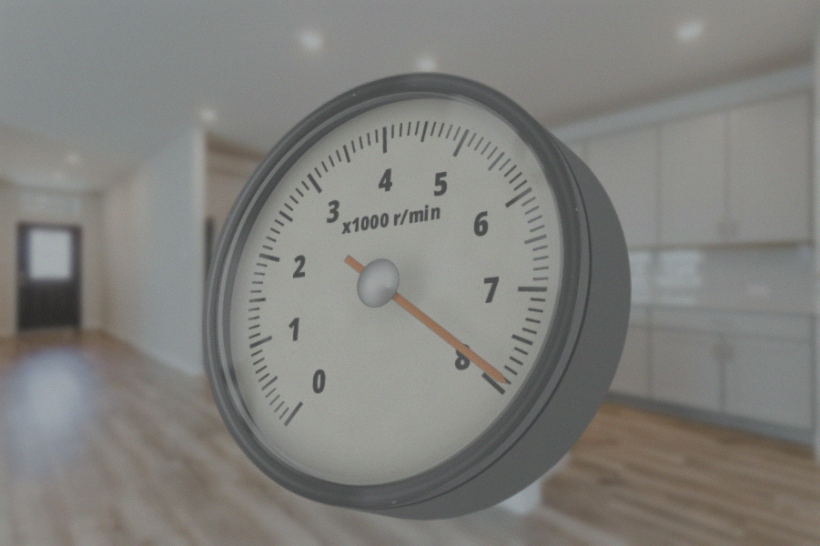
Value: 7900 (rpm)
